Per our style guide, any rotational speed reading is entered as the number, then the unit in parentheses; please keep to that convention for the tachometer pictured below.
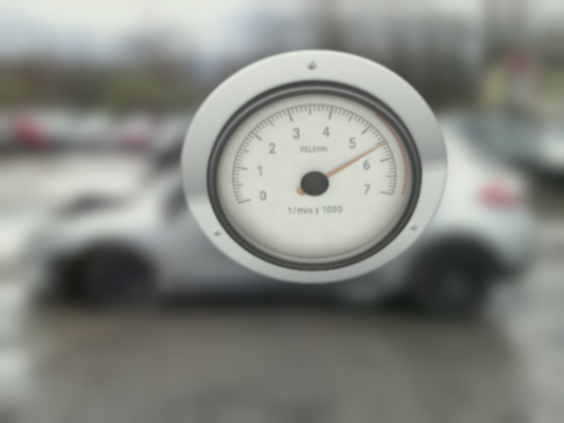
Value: 5500 (rpm)
